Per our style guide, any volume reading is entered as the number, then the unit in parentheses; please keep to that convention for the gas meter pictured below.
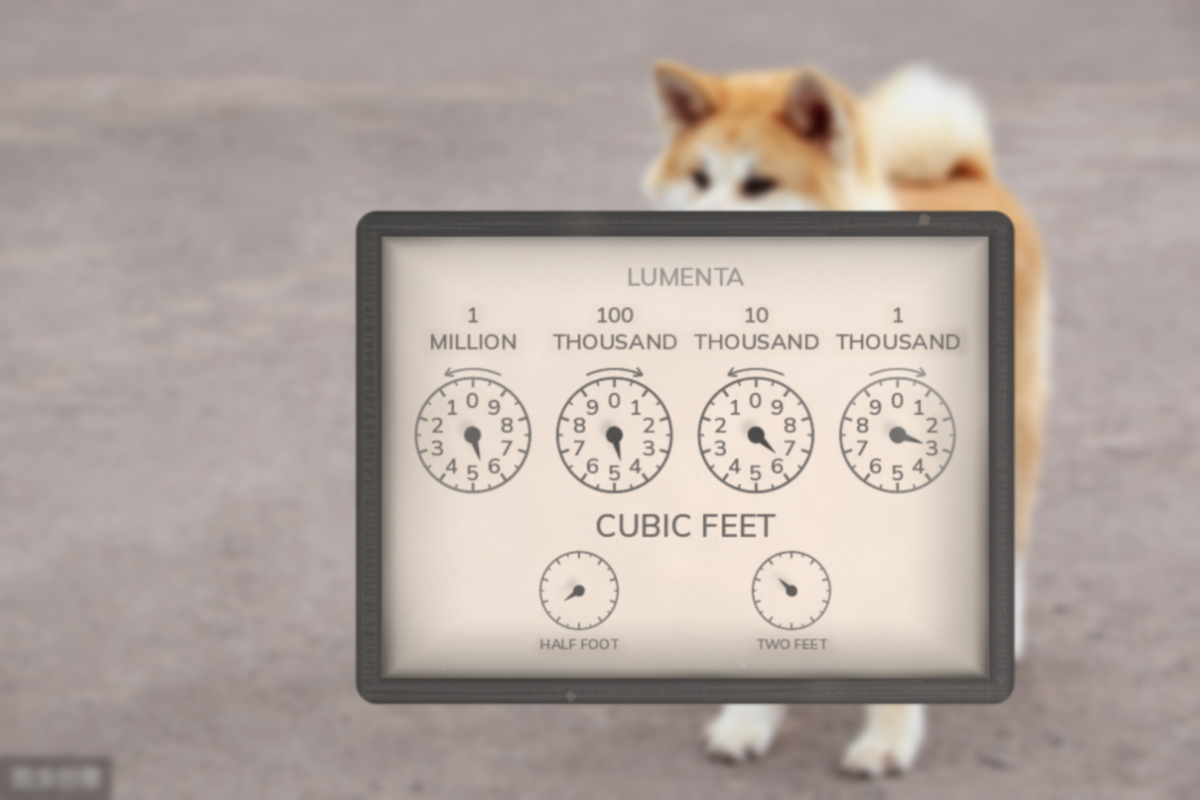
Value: 546300 (ft³)
